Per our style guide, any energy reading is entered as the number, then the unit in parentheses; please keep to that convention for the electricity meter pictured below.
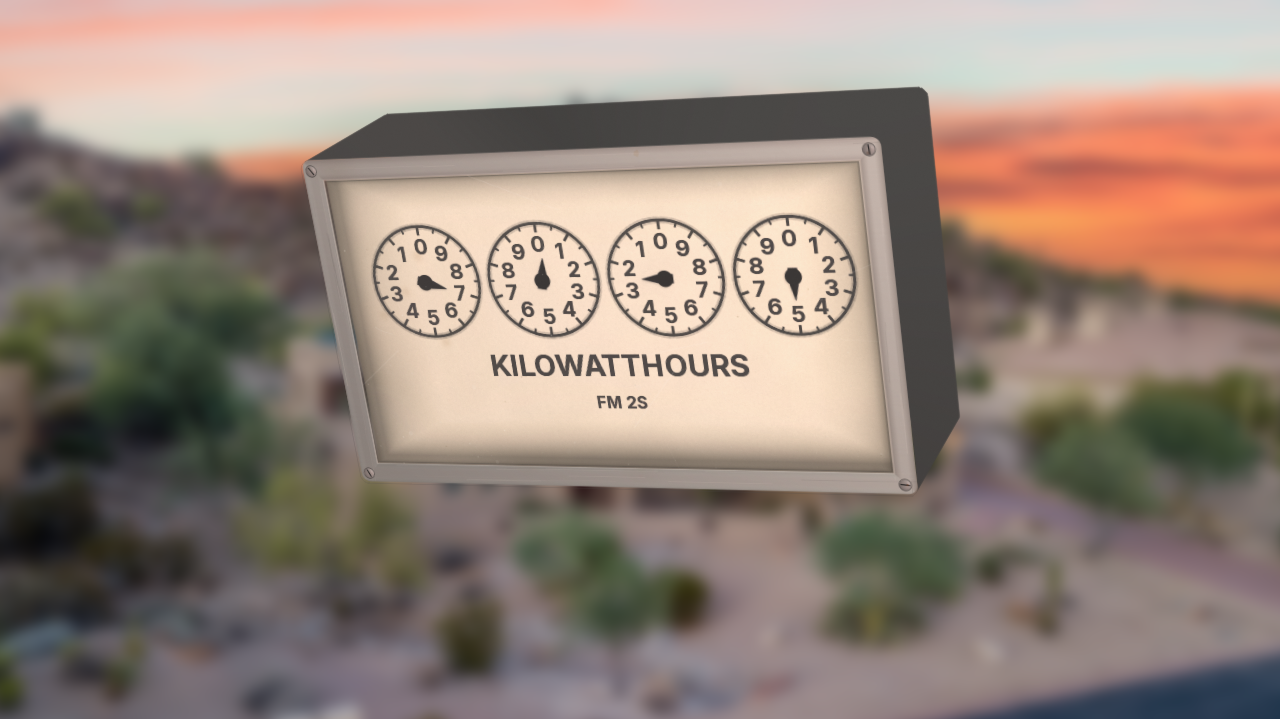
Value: 7025 (kWh)
